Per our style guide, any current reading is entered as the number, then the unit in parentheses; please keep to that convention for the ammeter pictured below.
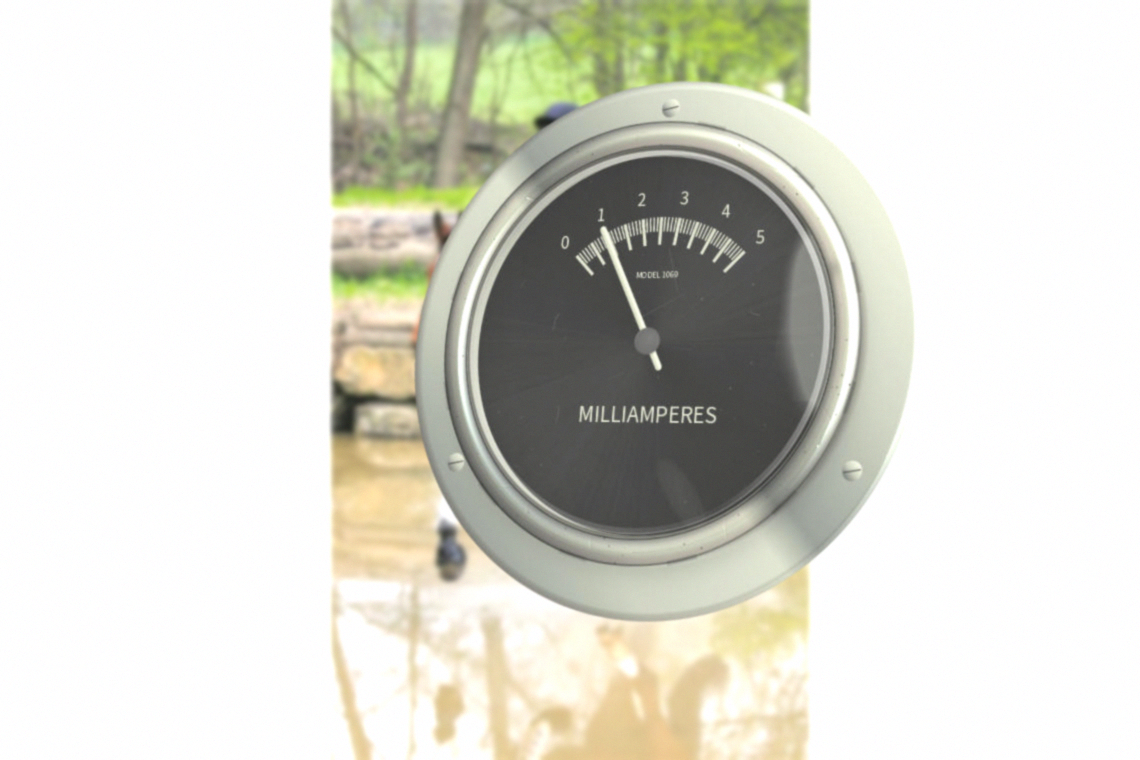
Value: 1 (mA)
